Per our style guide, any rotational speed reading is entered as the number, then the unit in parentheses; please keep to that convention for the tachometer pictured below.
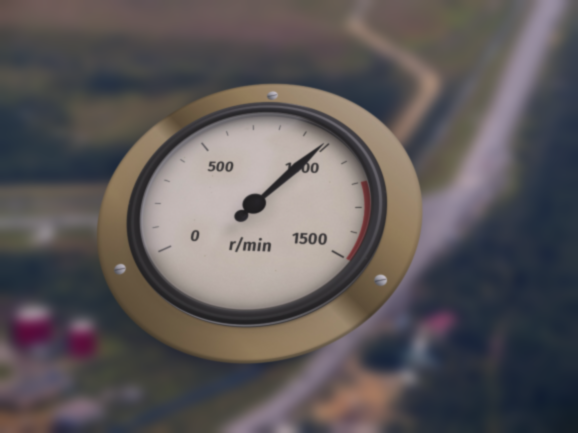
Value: 1000 (rpm)
